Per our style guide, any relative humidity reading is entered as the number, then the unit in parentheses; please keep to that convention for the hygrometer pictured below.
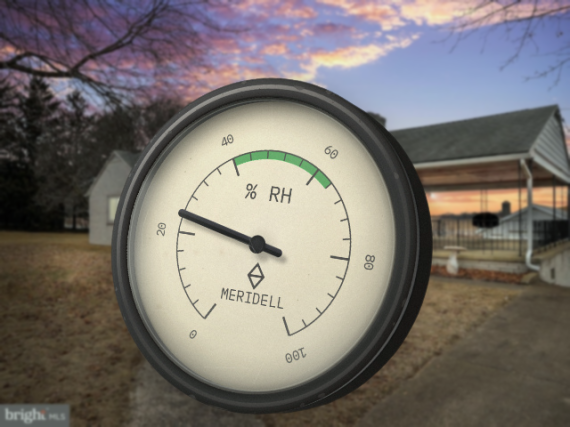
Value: 24 (%)
